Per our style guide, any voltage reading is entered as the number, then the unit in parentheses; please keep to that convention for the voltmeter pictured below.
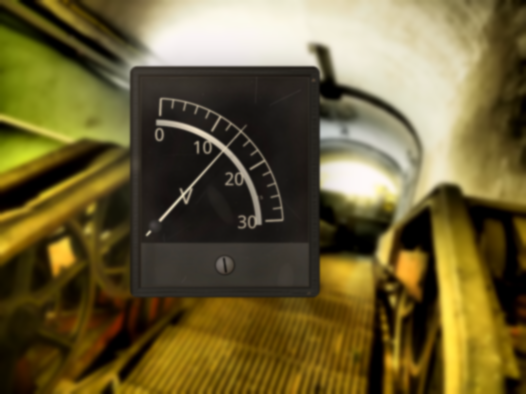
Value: 14 (V)
